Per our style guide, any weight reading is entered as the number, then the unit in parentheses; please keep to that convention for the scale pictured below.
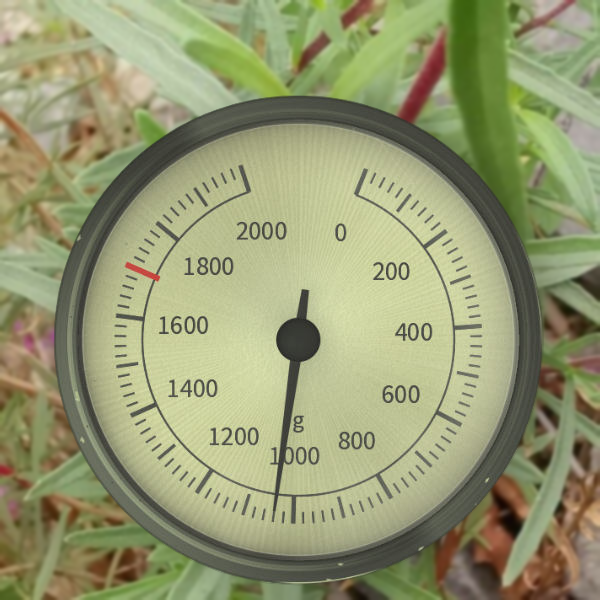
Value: 1040 (g)
